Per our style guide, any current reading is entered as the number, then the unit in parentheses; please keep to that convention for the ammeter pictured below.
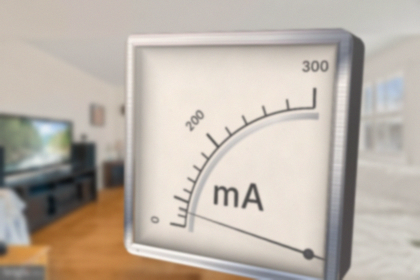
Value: 80 (mA)
